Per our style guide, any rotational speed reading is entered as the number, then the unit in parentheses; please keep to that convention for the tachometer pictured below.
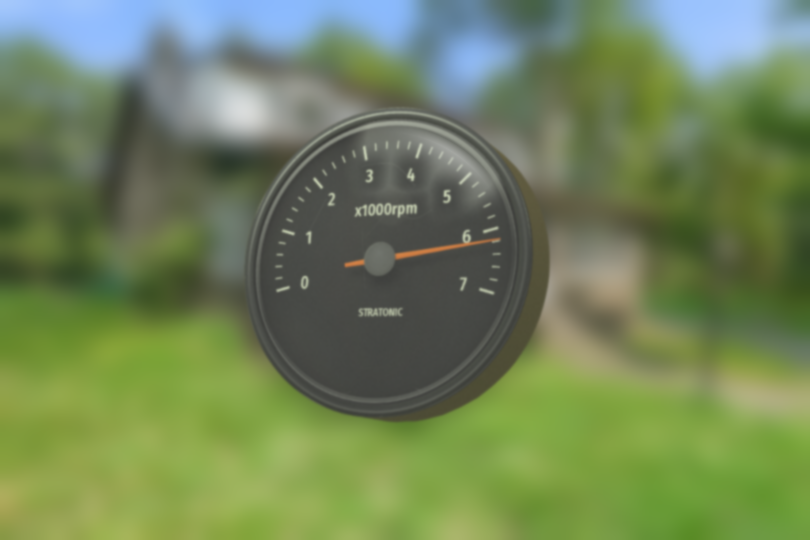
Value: 6200 (rpm)
